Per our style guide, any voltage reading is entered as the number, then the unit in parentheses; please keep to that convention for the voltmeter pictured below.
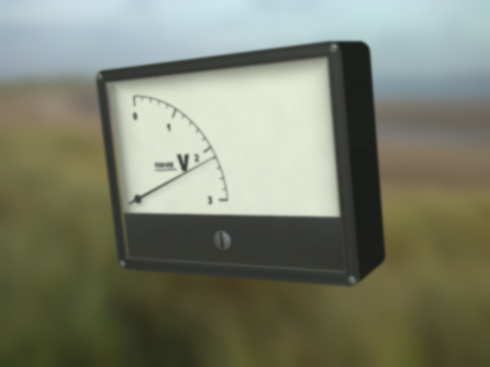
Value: 2.2 (V)
